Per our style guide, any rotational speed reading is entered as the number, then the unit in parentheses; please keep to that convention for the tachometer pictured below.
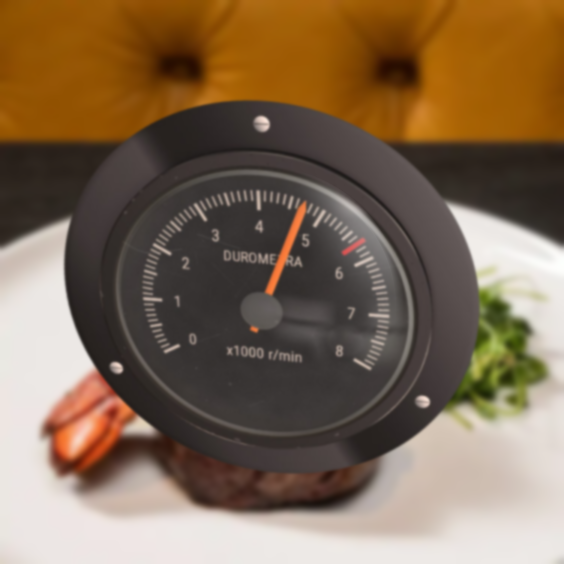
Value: 4700 (rpm)
